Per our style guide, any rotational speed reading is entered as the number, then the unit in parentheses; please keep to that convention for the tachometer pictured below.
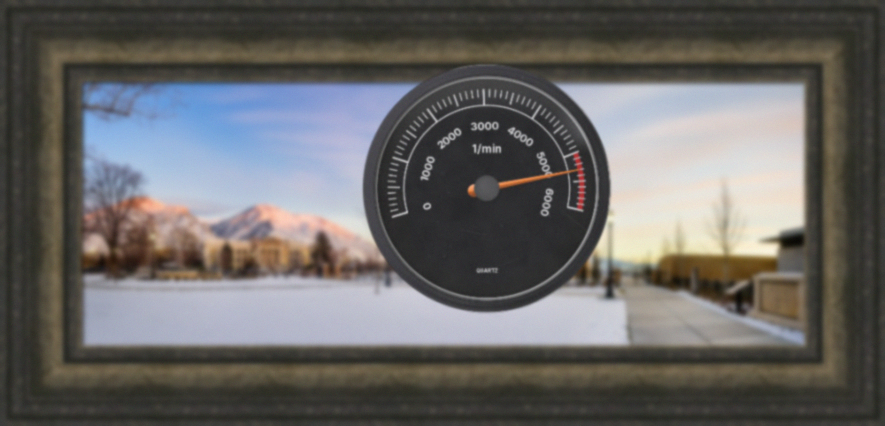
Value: 5300 (rpm)
